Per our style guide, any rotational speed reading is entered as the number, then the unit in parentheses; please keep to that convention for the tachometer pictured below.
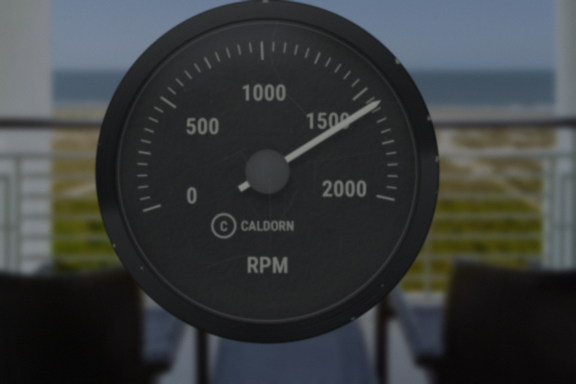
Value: 1575 (rpm)
